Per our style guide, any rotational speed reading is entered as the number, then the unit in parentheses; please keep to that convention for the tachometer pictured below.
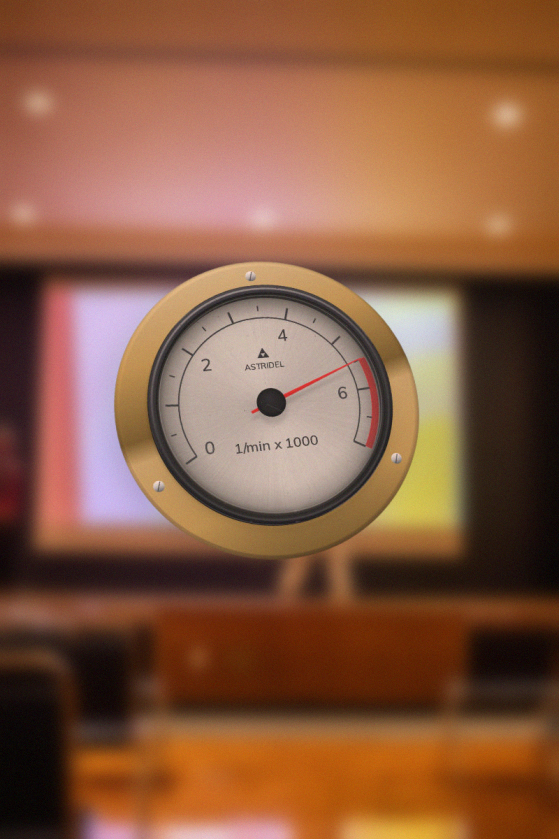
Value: 5500 (rpm)
